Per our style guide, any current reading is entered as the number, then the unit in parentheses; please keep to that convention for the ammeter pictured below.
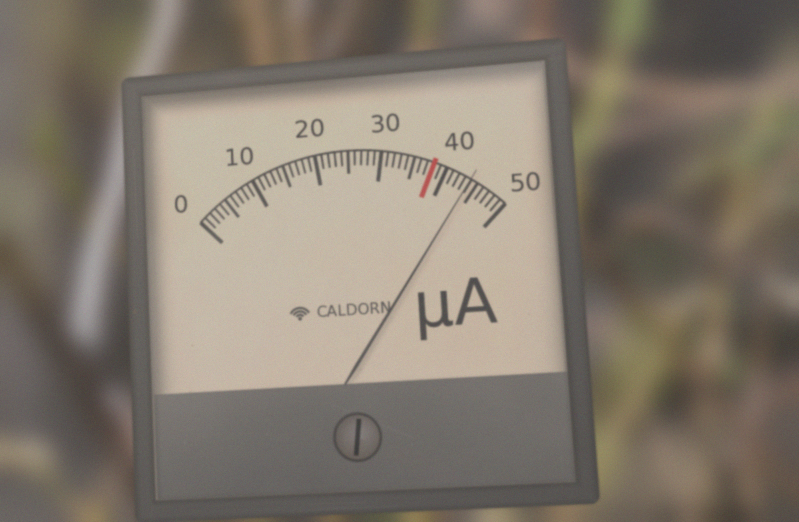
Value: 44 (µA)
